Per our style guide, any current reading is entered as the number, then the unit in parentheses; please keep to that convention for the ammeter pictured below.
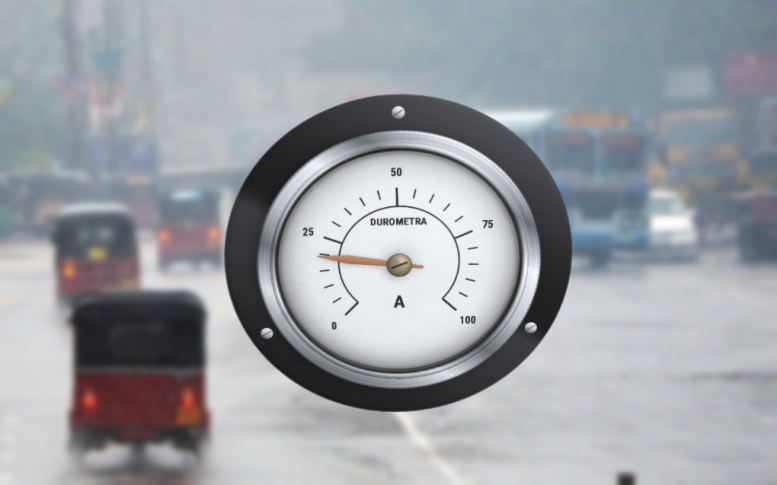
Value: 20 (A)
